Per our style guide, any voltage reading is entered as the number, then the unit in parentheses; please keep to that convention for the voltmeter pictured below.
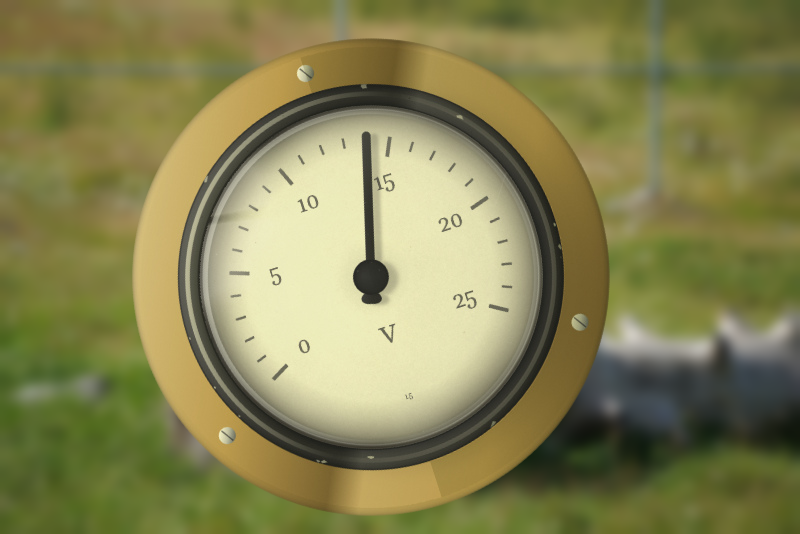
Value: 14 (V)
